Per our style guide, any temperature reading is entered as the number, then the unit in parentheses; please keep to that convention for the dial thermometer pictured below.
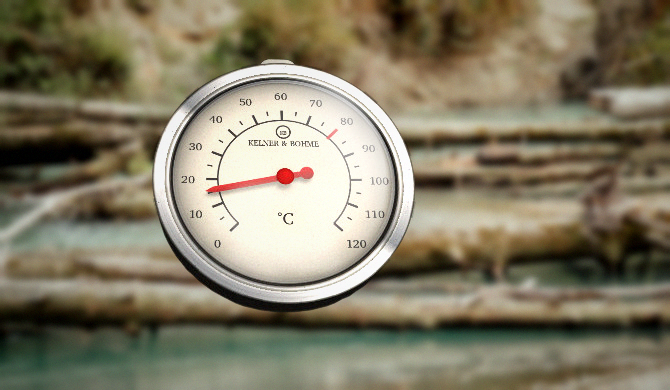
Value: 15 (°C)
